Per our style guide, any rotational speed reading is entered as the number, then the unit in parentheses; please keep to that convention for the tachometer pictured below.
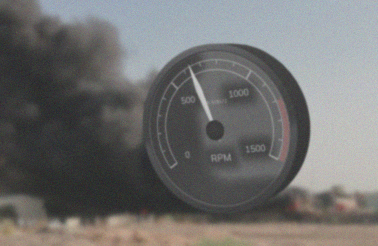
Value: 650 (rpm)
